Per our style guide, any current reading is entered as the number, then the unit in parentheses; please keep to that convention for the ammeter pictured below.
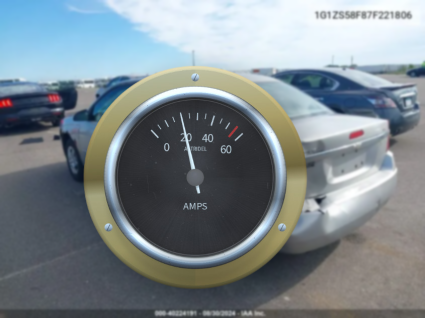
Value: 20 (A)
